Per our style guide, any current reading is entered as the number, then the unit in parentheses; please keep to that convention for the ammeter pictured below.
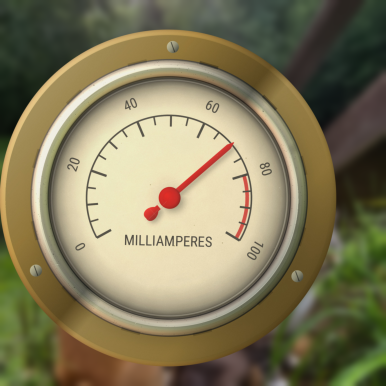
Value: 70 (mA)
